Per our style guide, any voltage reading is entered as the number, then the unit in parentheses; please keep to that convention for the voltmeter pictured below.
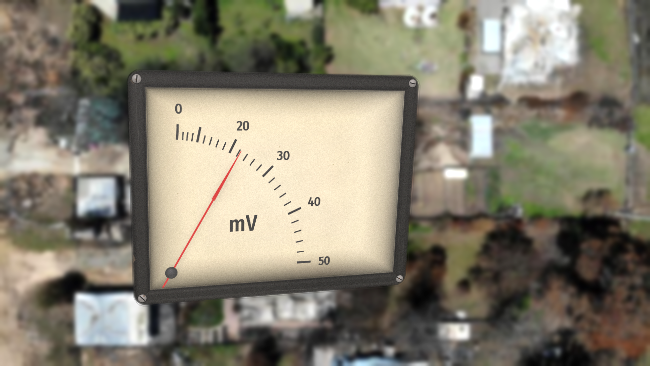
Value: 22 (mV)
